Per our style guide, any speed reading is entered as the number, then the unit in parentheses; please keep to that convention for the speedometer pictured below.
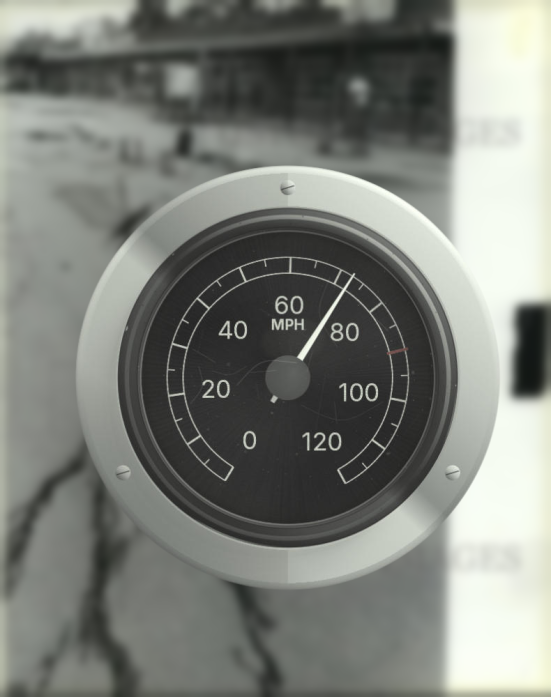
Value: 72.5 (mph)
